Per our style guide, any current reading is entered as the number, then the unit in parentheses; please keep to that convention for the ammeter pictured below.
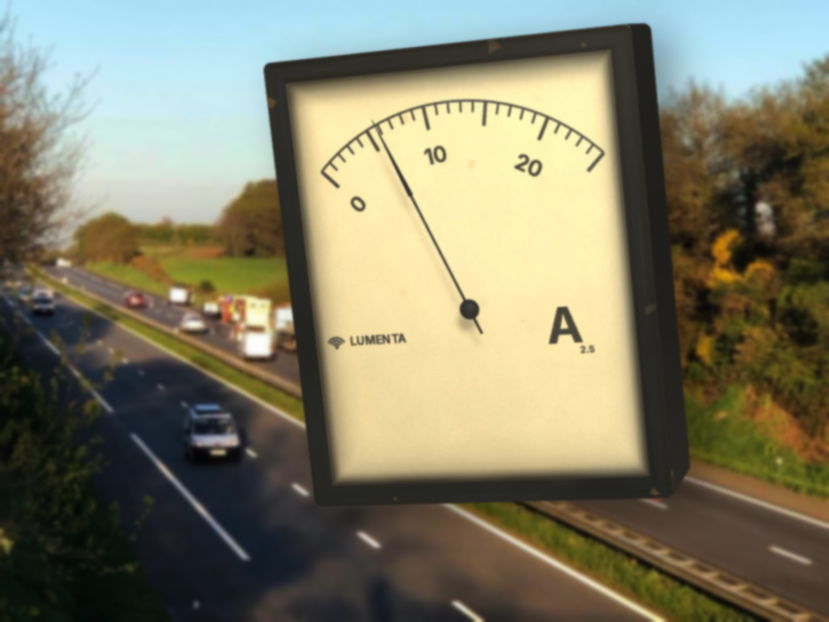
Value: 6 (A)
